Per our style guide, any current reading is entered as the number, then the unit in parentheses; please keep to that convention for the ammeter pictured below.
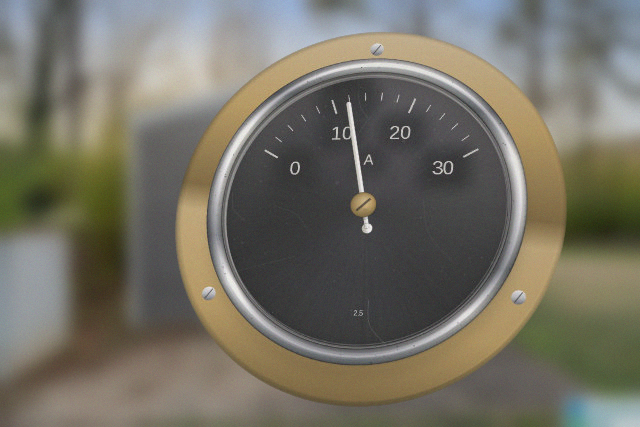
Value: 12 (A)
